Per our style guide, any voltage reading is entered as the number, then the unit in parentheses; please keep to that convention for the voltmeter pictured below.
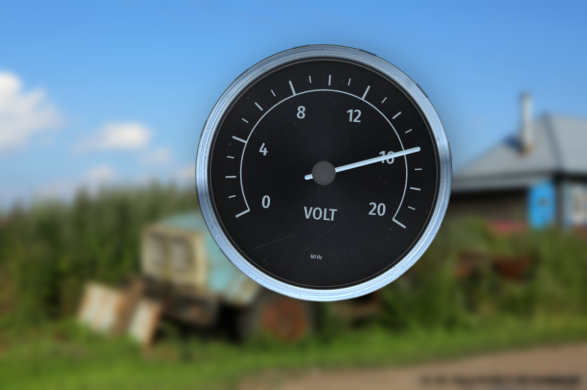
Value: 16 (V)
